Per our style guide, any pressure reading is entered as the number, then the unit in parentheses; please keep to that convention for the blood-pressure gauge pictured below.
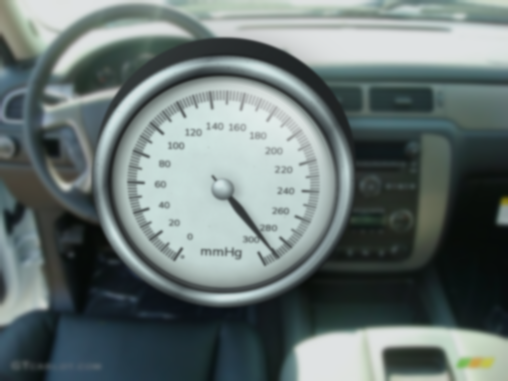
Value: 290 (mmHg)
